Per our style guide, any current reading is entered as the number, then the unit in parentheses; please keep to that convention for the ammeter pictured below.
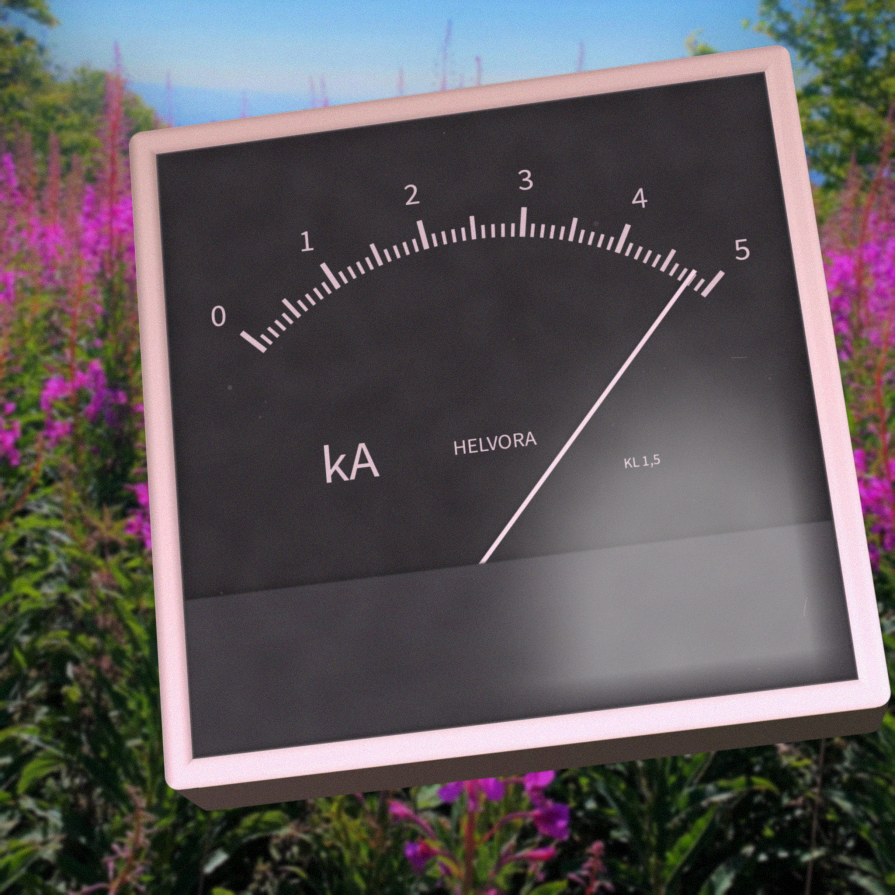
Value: 4.8 (kA)
